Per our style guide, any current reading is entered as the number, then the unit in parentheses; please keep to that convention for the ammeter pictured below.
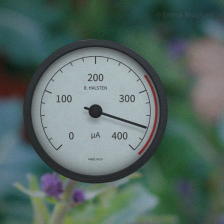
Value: 360 (µA)
